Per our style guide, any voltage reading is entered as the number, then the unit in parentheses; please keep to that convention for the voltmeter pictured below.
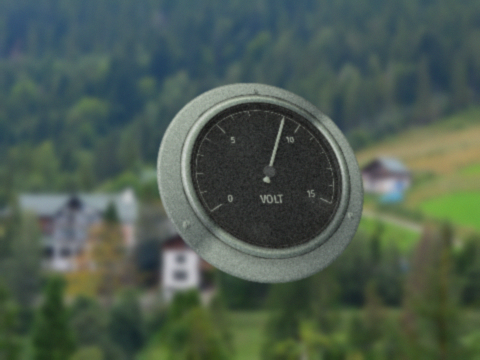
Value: 9 (V)
